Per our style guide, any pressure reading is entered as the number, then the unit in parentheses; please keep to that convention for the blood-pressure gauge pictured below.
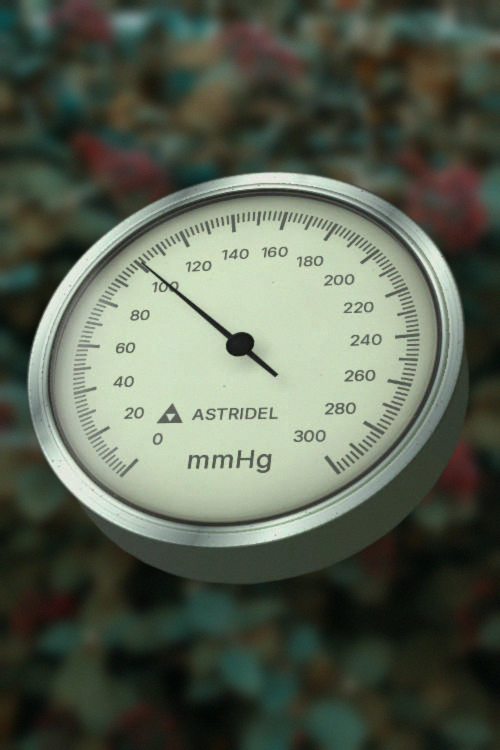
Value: 100 (mmHg)
